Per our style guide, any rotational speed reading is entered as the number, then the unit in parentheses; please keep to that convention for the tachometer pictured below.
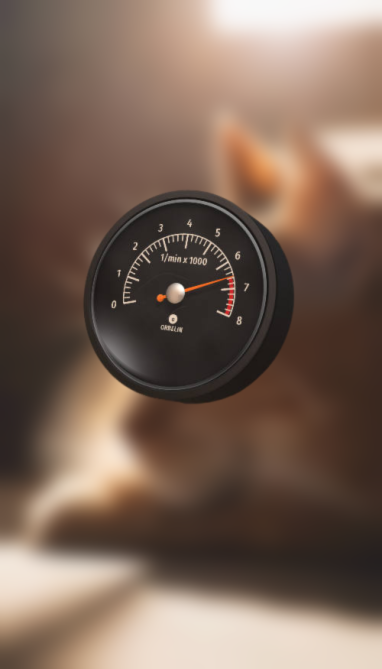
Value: 6600 (rpm)
